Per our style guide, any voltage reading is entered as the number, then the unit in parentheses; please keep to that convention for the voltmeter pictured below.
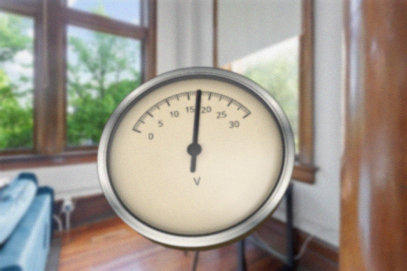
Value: 17.5 (V)
